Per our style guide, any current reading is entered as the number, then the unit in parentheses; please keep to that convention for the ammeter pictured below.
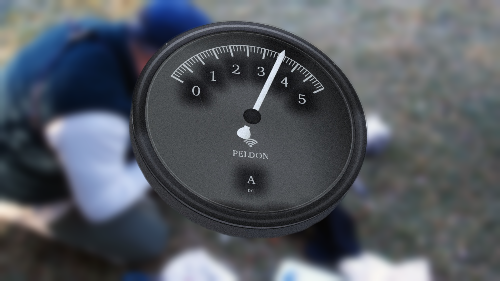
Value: 3.5 (A)
